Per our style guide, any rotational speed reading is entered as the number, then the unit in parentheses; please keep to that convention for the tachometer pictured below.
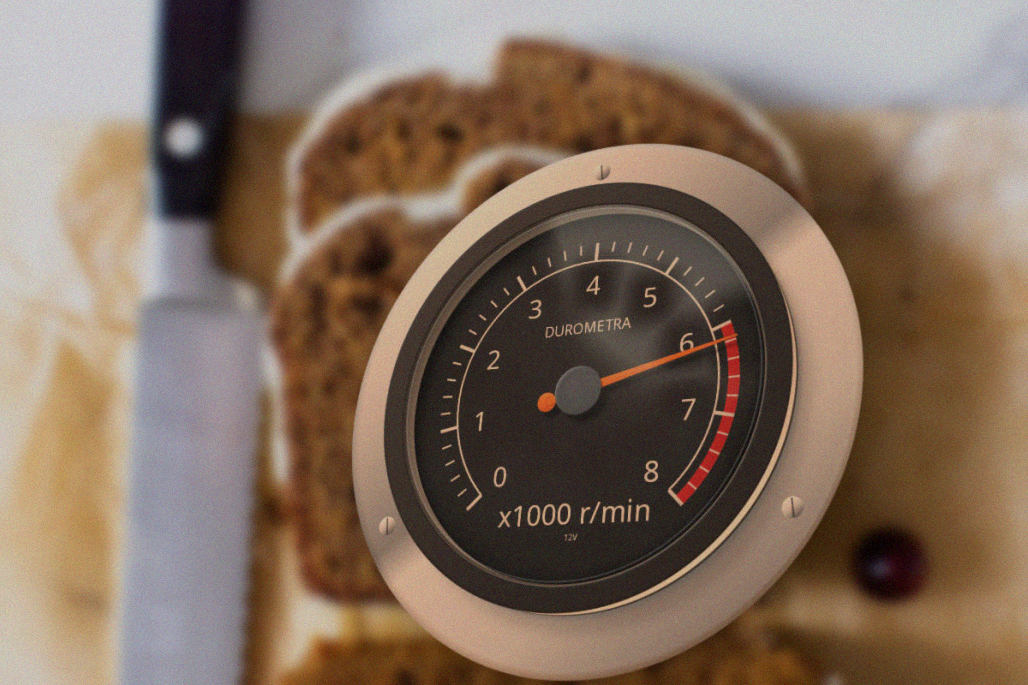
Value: 6200 (rpm)
